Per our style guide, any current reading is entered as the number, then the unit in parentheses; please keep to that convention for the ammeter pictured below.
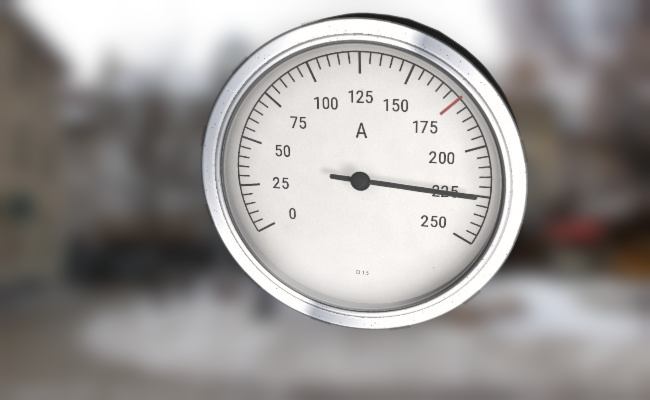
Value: 225 (A)
